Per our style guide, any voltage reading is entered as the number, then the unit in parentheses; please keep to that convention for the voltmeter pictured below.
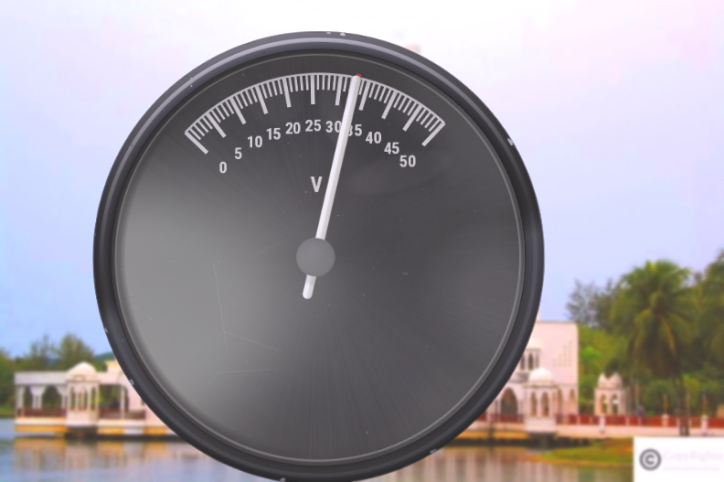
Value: 33 (V)
